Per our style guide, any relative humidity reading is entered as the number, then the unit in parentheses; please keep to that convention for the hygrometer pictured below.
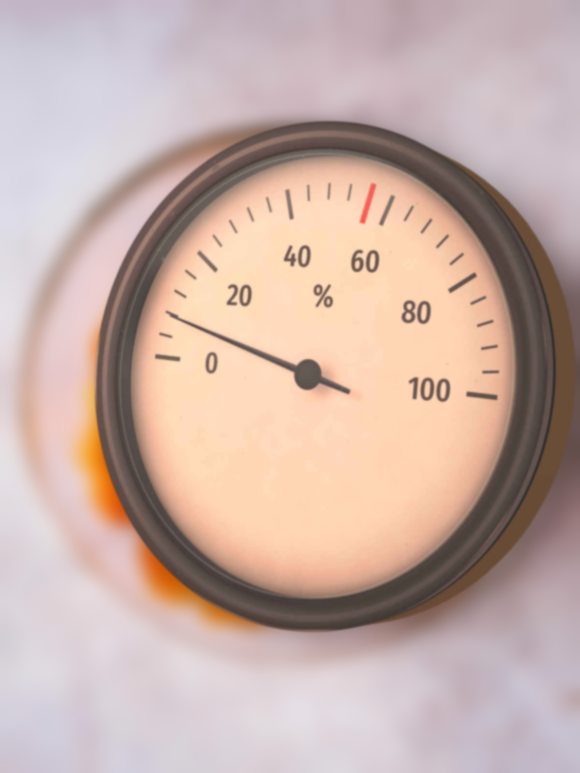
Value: 8 (%)
